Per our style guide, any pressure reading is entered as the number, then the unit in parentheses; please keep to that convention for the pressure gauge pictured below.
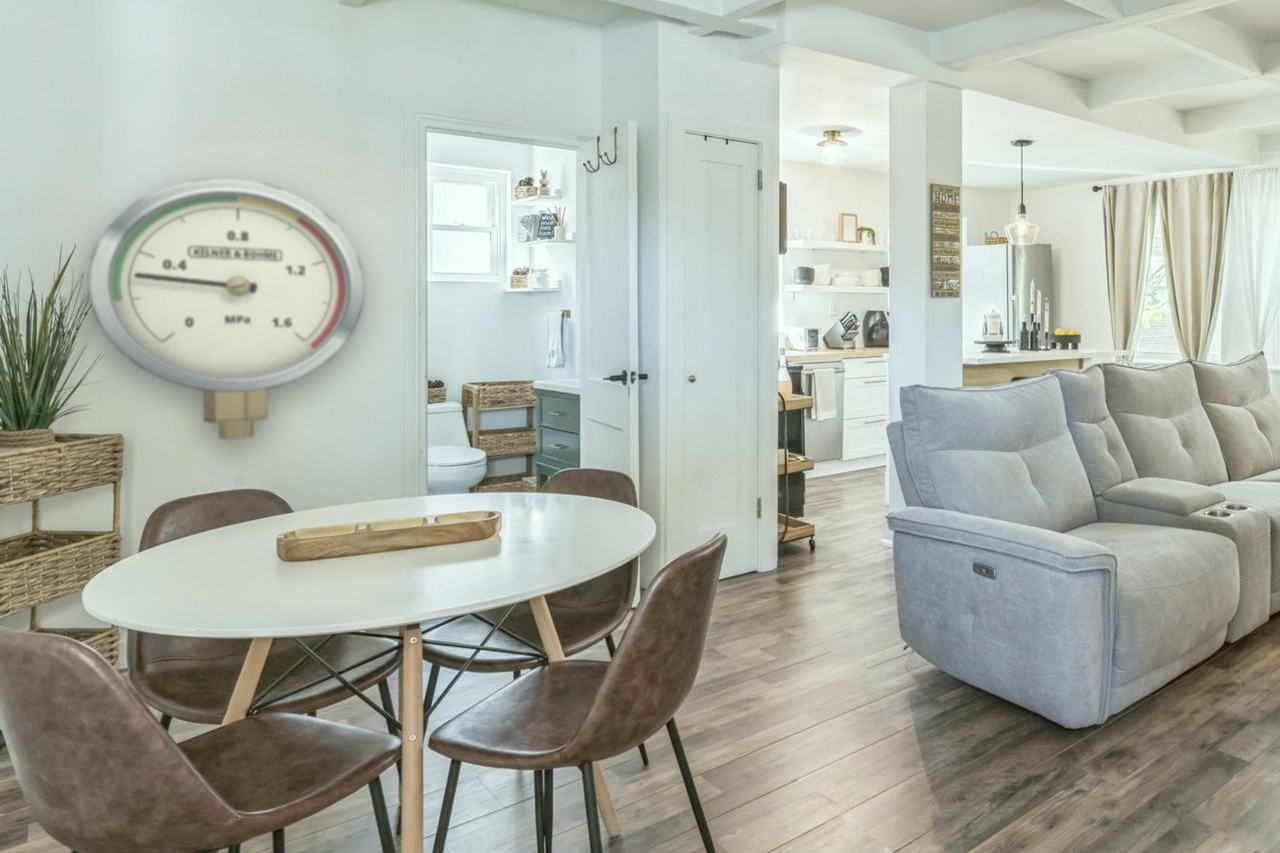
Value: 0.3 (MPa)
